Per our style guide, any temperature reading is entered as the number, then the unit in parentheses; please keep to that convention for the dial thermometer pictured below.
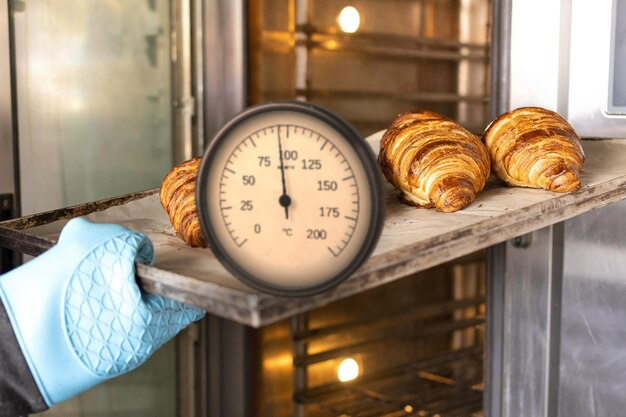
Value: 95 (°C)
